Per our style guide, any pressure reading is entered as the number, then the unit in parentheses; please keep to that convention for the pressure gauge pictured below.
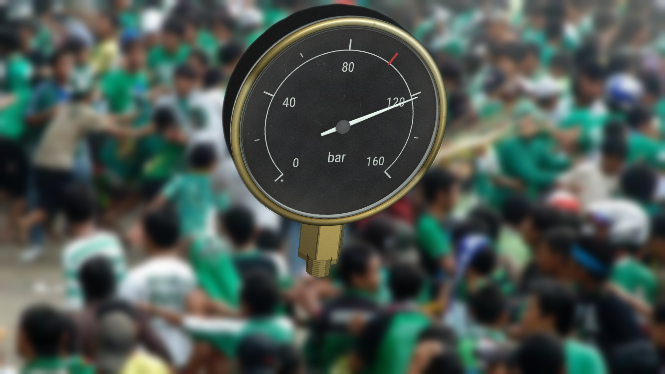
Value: 120 (bar)
